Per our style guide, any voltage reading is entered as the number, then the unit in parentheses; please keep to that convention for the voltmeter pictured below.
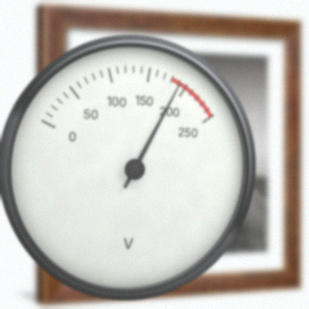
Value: 190 (V)
